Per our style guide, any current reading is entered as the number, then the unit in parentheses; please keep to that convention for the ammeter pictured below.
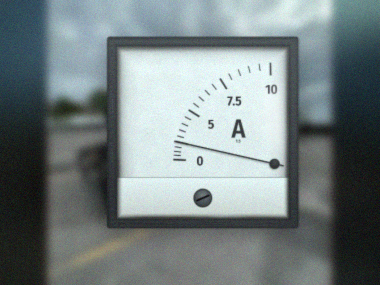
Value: 2.5 (A)
